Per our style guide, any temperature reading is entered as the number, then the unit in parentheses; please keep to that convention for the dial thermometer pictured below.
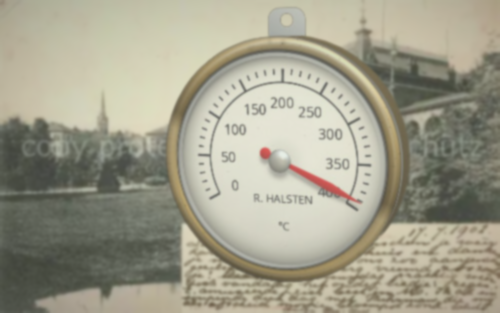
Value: 390 (°C)
